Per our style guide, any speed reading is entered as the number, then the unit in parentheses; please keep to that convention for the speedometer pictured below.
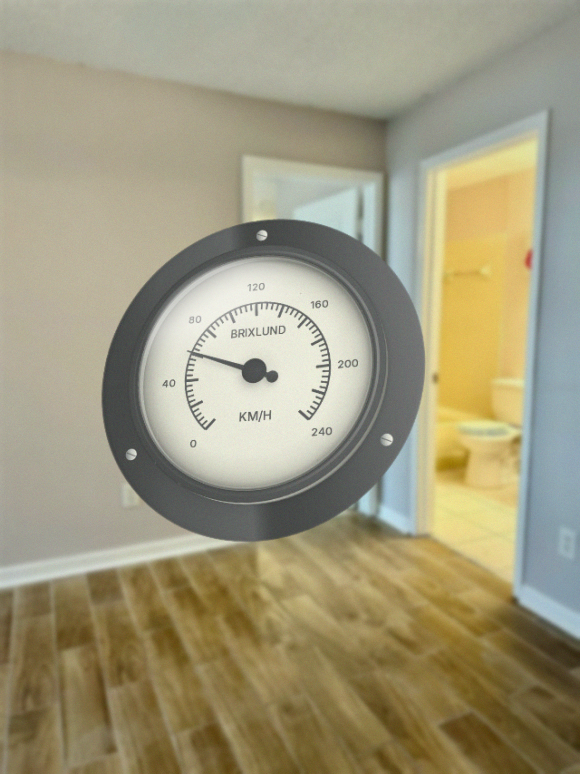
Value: 60 (km/h)
